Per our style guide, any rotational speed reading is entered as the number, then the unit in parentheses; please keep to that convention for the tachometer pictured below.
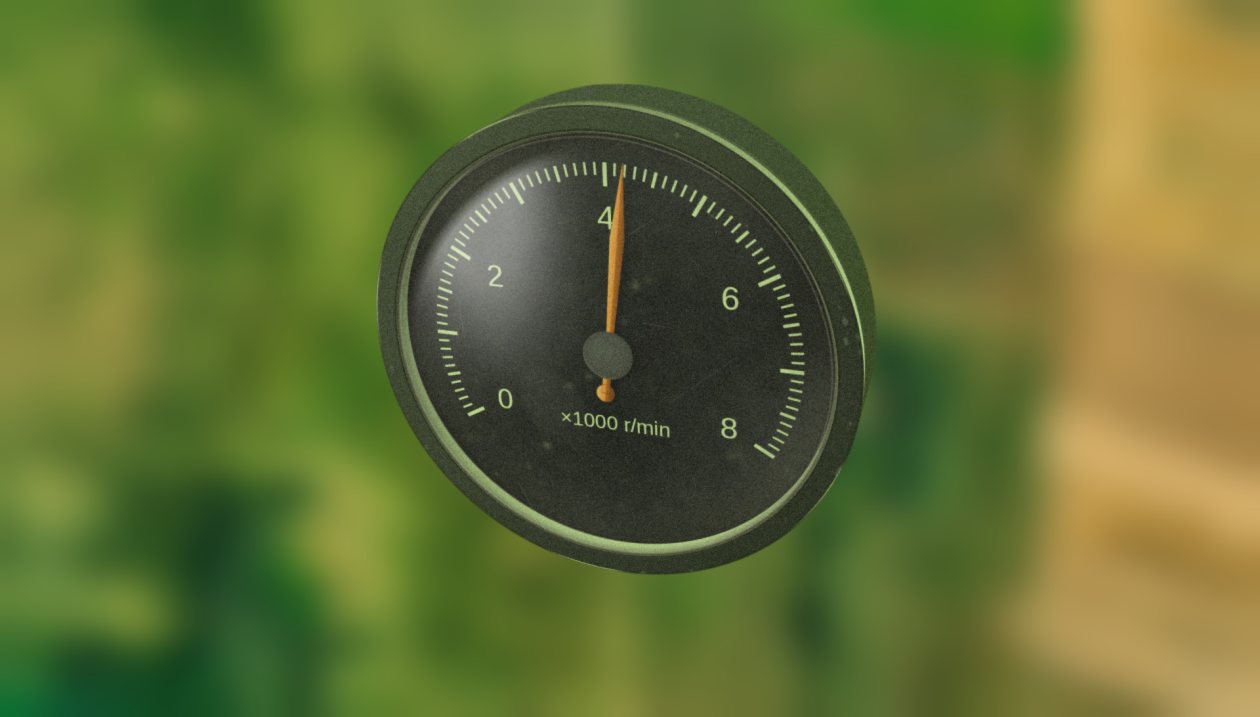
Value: 4200 (rpm)
